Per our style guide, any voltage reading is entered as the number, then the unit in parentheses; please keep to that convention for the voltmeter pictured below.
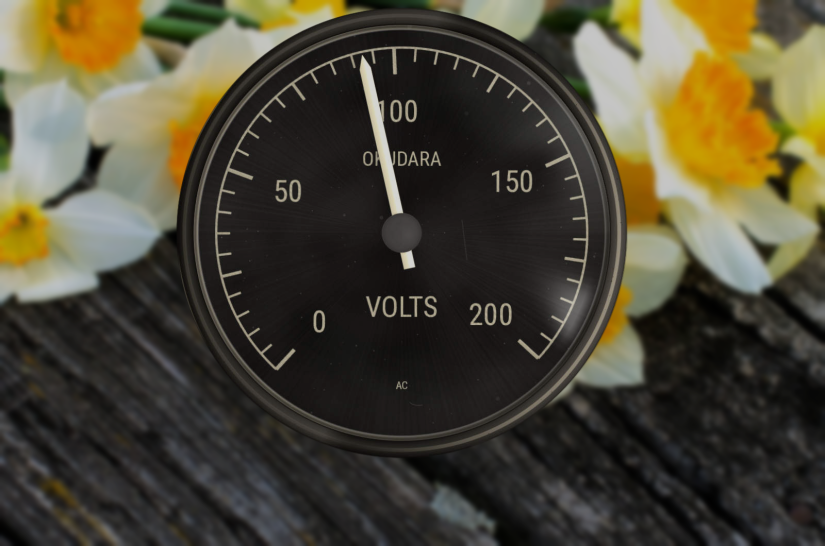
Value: 92.5 (V)
